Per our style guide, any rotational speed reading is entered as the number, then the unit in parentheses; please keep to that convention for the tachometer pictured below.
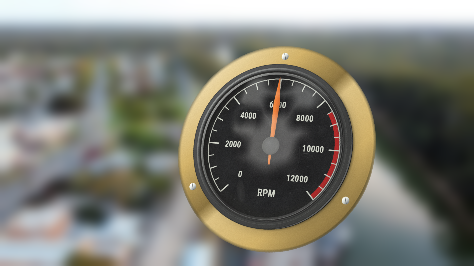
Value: 6000 (rpm)
